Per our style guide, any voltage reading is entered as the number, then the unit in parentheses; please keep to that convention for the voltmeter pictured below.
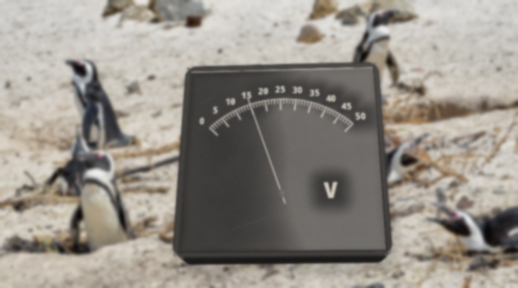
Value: 15 (V)
